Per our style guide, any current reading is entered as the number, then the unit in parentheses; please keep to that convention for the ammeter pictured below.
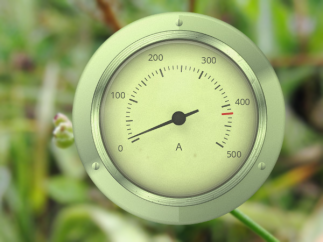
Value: 10 (A)
